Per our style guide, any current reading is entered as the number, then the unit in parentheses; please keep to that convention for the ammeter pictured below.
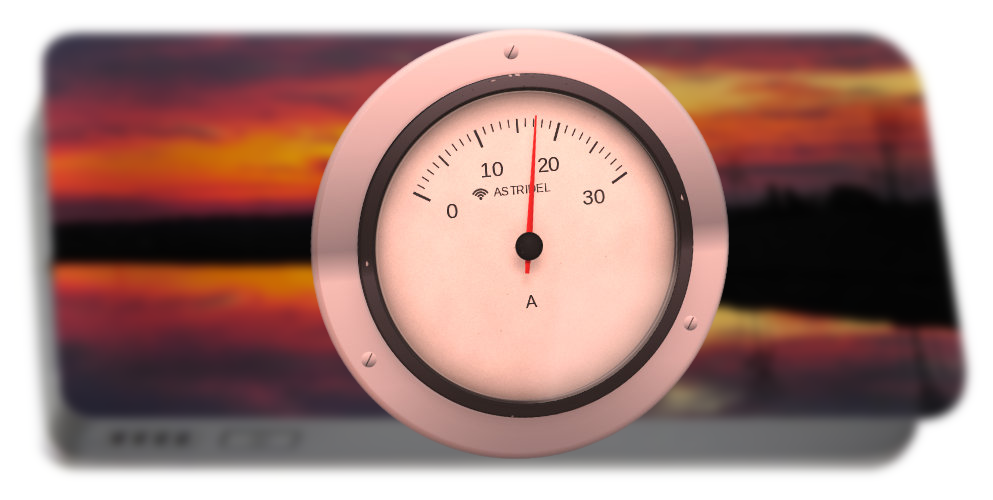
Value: 17 (A)
